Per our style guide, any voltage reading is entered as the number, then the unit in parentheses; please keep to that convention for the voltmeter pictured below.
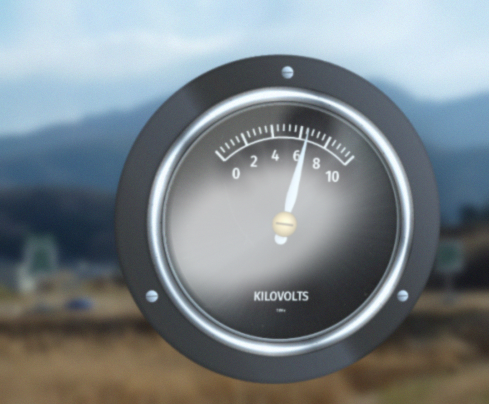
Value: 6.4 (kV)
